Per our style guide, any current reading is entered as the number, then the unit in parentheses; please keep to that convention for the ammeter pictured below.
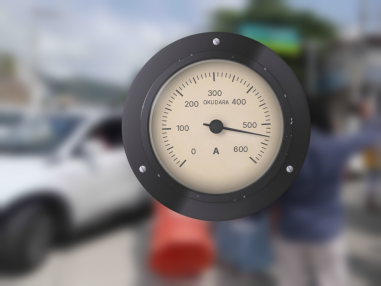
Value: 530 (A)
